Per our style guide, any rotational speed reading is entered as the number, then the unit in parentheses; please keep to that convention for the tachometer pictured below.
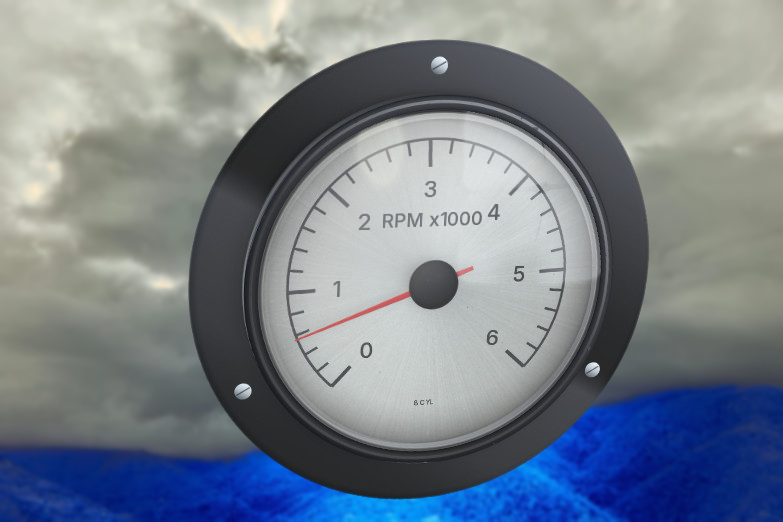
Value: 600 (rpm)
